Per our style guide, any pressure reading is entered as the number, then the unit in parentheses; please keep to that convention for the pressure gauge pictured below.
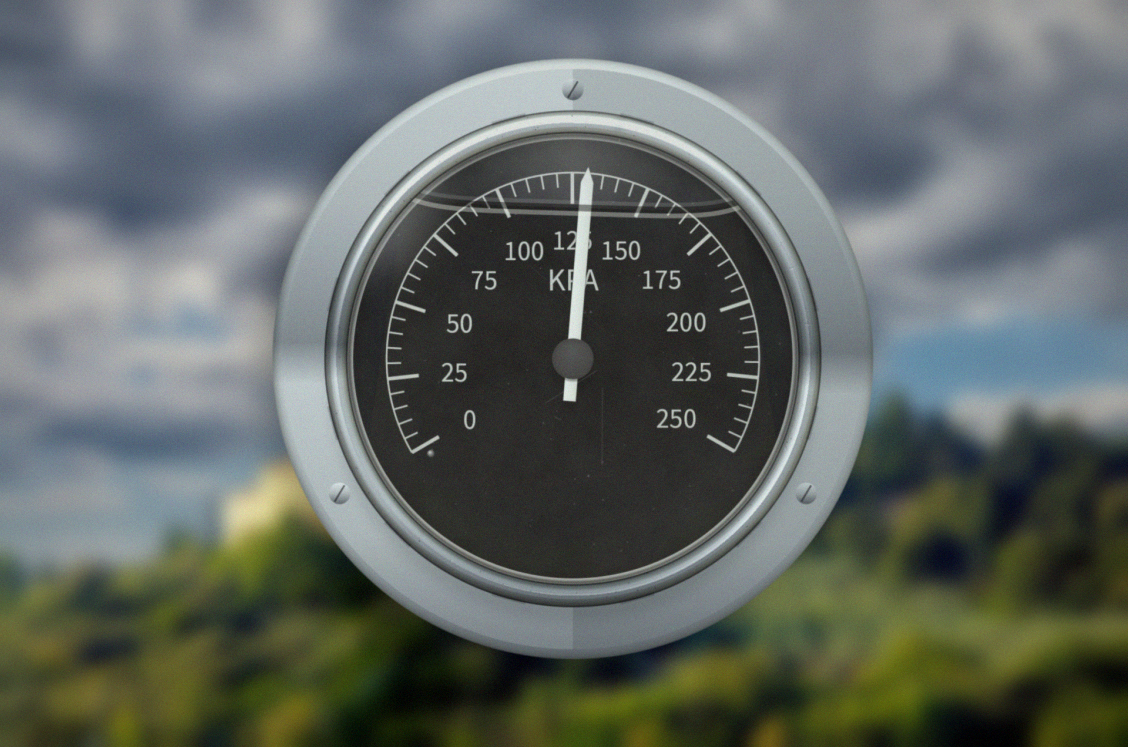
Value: 130 (kPa)
